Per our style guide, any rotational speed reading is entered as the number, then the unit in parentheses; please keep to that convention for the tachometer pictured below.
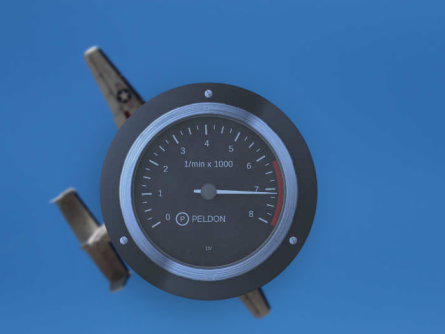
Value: 7125 (rpm)
